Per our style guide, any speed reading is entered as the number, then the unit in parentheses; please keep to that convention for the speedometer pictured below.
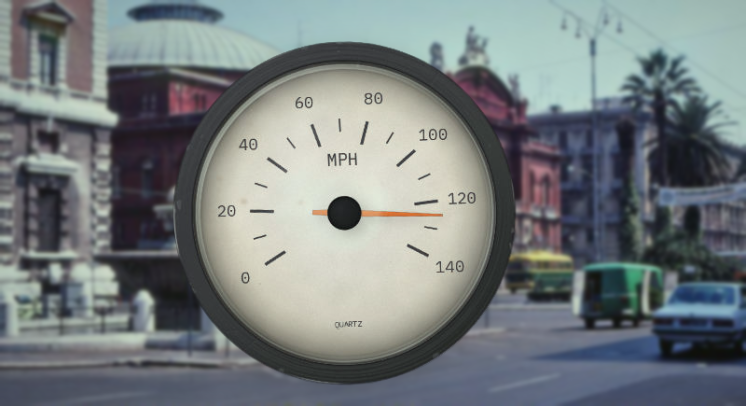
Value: 125 (mph)
